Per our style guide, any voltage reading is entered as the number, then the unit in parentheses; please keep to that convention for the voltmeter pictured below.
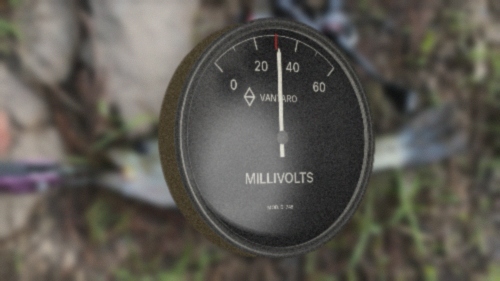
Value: 30 (mV)
